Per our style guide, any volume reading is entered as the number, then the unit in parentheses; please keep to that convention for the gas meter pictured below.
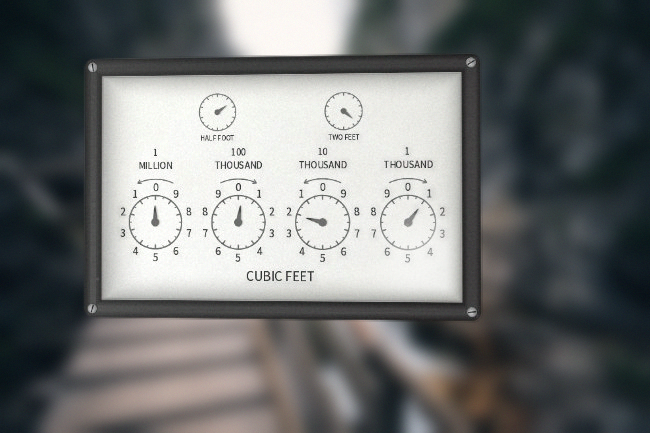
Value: 2100 (ft³)
